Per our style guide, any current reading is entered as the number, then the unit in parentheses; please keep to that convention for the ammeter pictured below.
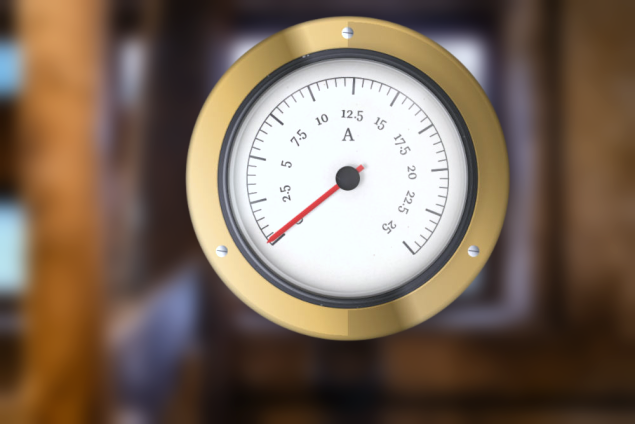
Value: 0.25 (A)
